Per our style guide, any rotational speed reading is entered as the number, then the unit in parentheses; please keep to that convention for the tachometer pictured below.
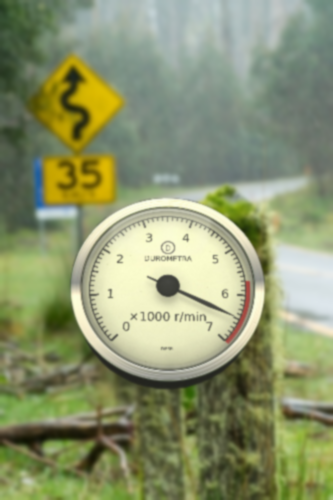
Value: 6500 (rpm)
